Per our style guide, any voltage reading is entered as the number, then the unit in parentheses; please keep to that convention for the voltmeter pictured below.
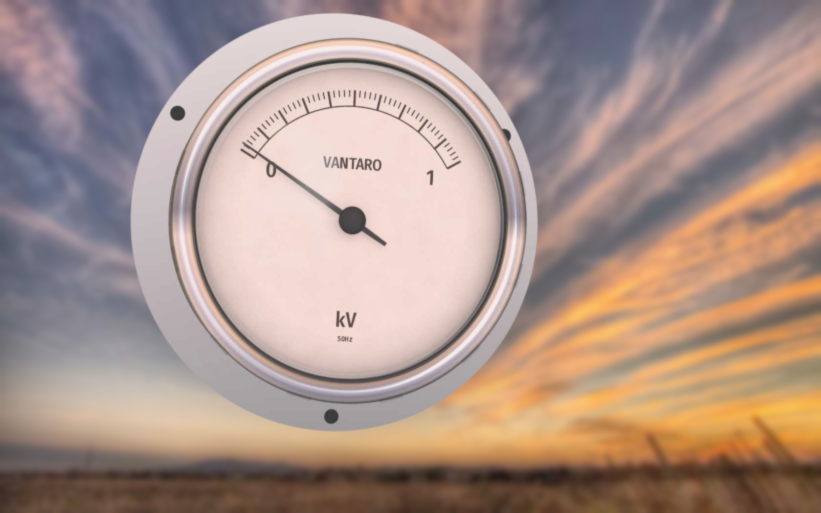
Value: 0.02 (kV)
